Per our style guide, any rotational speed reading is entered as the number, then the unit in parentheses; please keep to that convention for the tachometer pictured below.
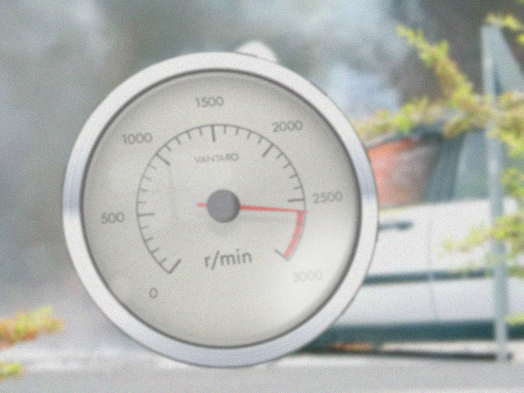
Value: 2600 (rpm)
